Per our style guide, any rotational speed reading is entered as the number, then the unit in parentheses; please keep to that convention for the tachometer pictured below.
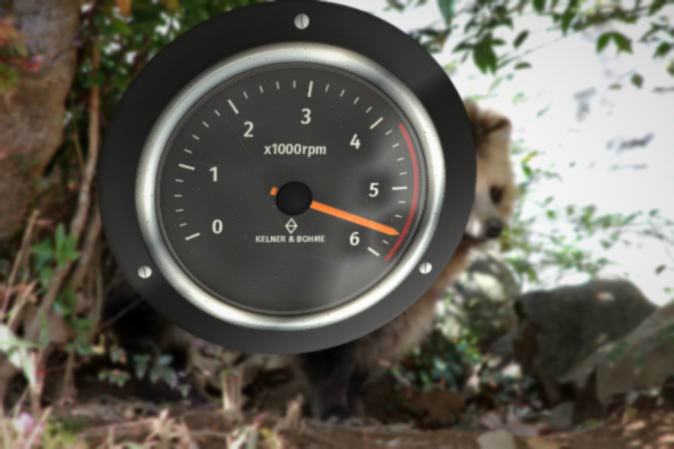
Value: 5600 (rpm)
